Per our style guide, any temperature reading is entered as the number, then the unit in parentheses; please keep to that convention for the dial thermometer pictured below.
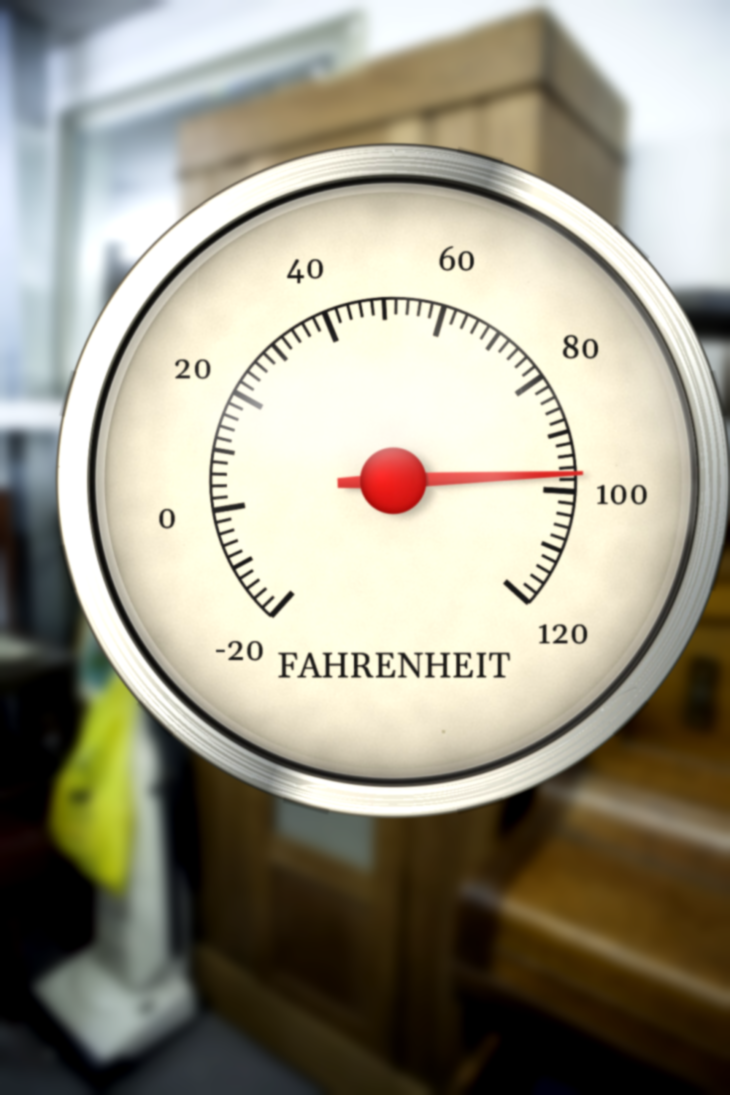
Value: 97 (°F)
